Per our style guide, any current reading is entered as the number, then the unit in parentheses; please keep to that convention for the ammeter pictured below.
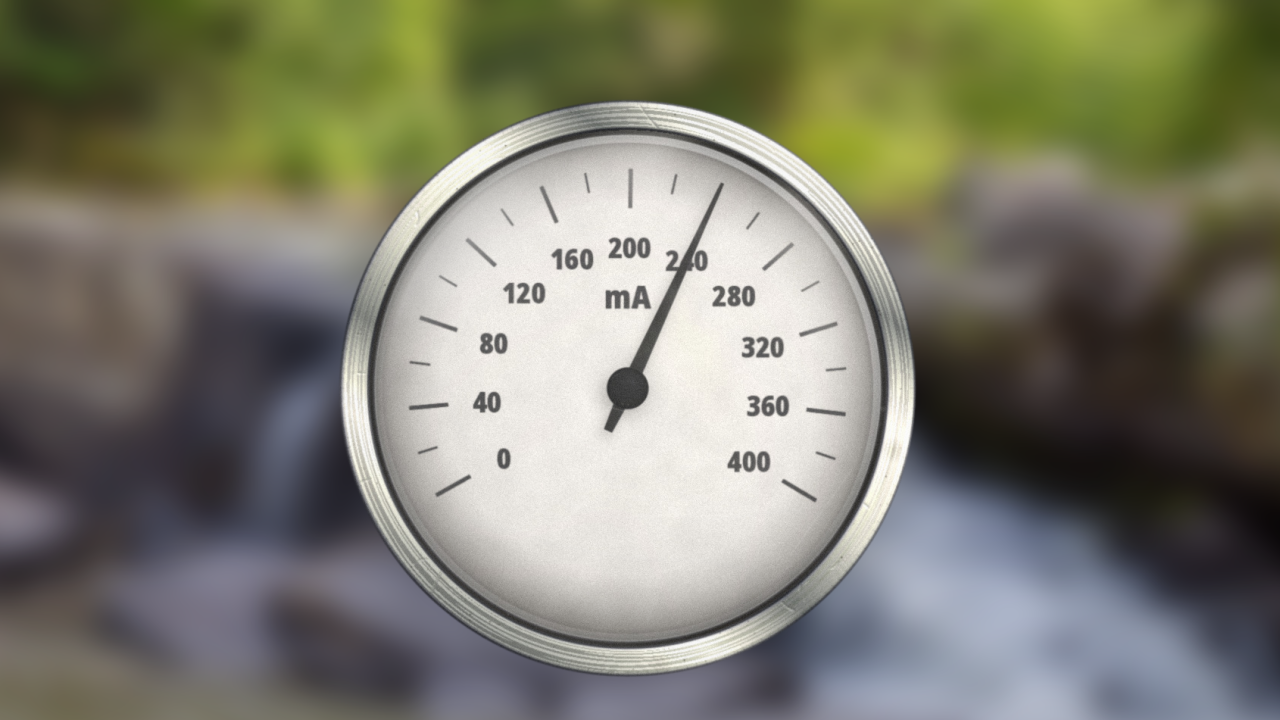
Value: 240 (mA)
